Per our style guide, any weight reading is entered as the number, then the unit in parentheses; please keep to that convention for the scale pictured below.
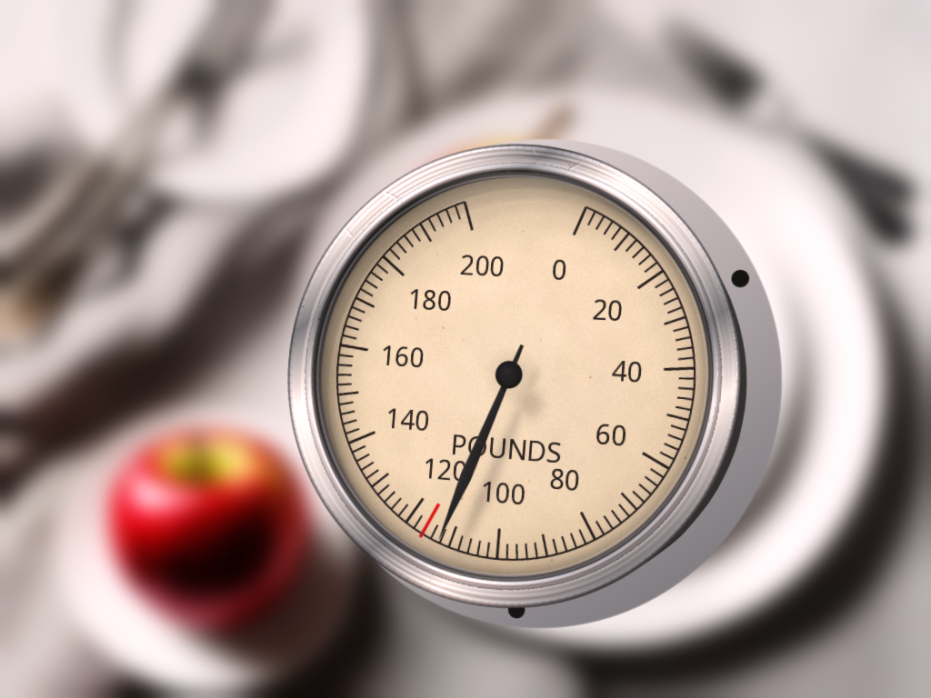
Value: 112 (lb)
